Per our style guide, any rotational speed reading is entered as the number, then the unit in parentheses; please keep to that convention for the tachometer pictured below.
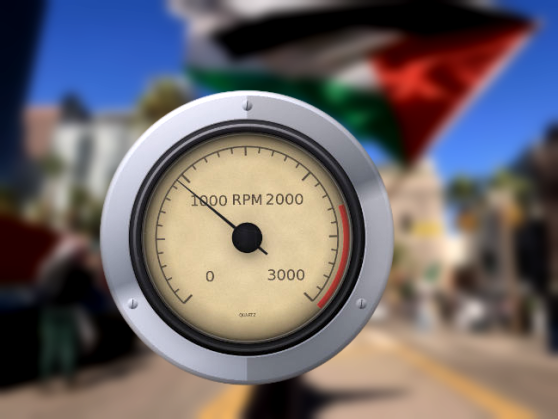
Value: 950 (rpm)
